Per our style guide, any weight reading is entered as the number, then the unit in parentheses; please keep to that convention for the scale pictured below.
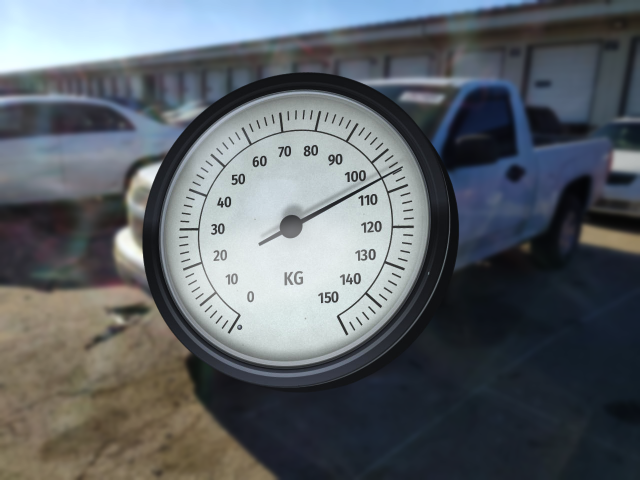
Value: 106 (kg)
